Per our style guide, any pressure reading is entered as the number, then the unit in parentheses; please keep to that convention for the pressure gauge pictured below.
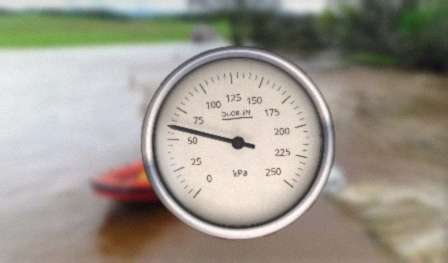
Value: 60 (kPa)
